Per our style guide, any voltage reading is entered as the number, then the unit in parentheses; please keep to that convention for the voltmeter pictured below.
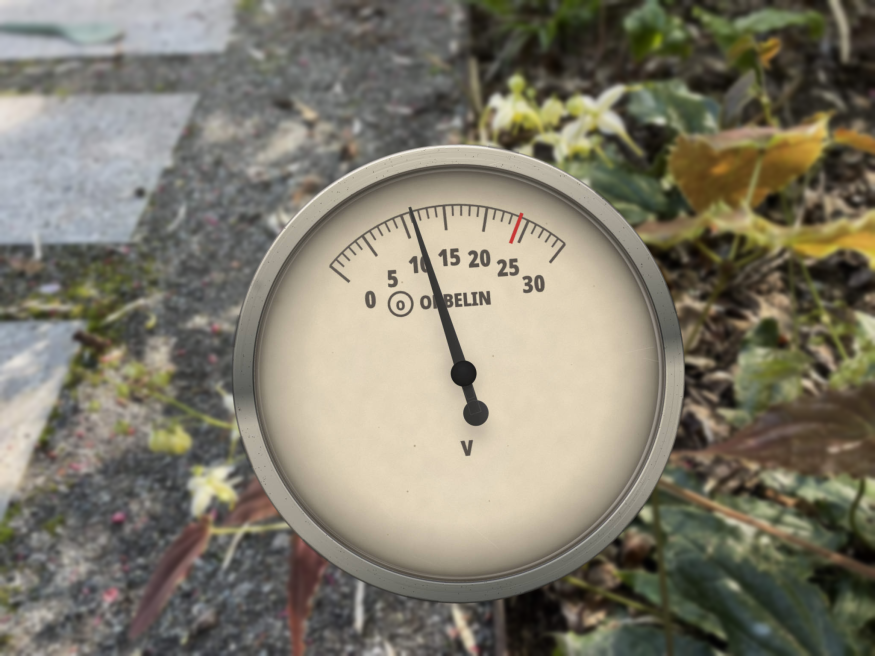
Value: 11 (V)
